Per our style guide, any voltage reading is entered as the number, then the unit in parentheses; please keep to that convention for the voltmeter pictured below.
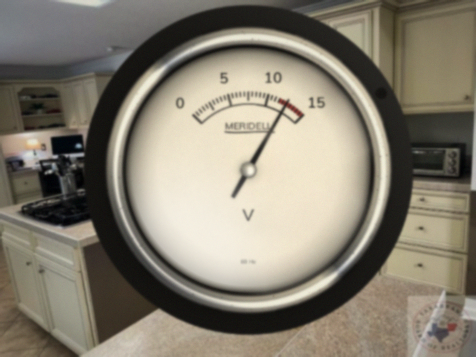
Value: 12.5 (V)
